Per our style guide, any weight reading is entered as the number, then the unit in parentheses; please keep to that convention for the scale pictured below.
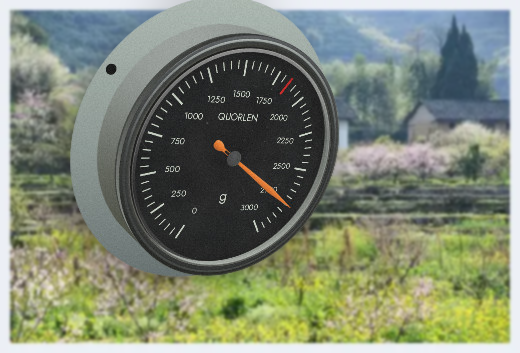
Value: 2750 (g)
